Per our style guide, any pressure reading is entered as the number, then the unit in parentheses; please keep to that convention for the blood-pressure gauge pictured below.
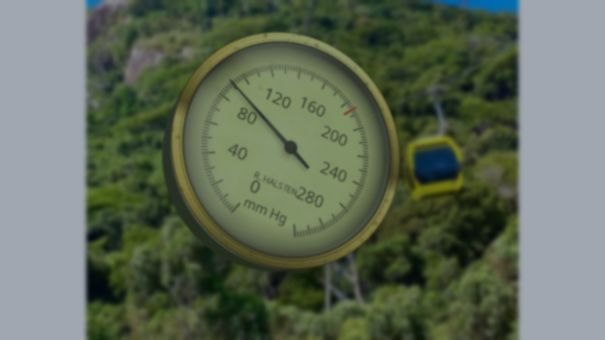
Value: 90 (mmHg)
